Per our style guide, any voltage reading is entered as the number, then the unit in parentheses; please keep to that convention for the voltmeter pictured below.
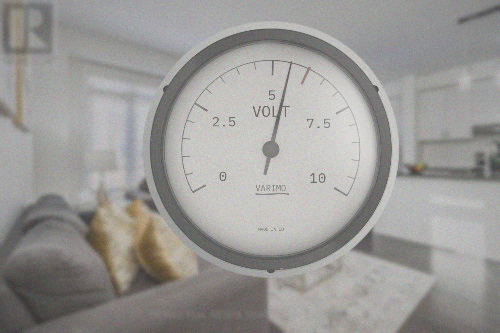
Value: 5.5 (V)
